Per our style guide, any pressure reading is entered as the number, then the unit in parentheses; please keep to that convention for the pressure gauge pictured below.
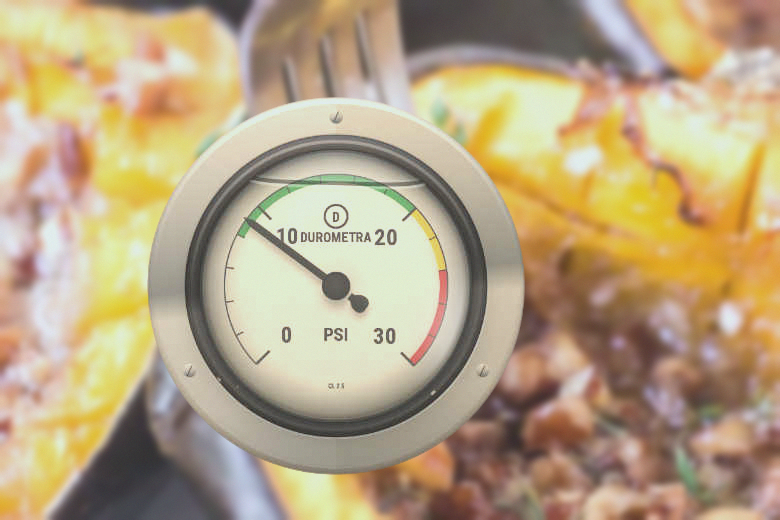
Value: 9 (psi)
